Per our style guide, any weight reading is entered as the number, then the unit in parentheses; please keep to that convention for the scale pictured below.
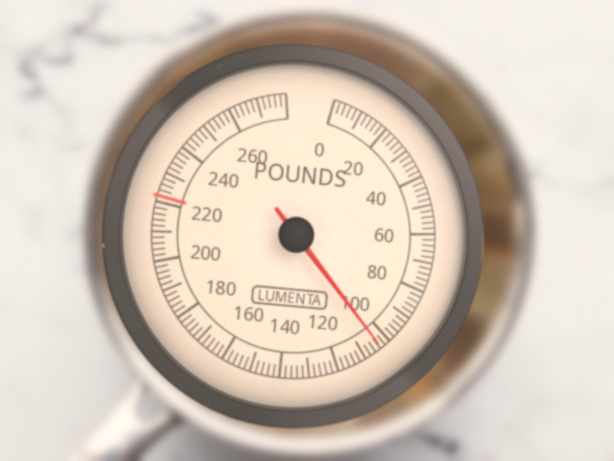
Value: 104 (lb)
